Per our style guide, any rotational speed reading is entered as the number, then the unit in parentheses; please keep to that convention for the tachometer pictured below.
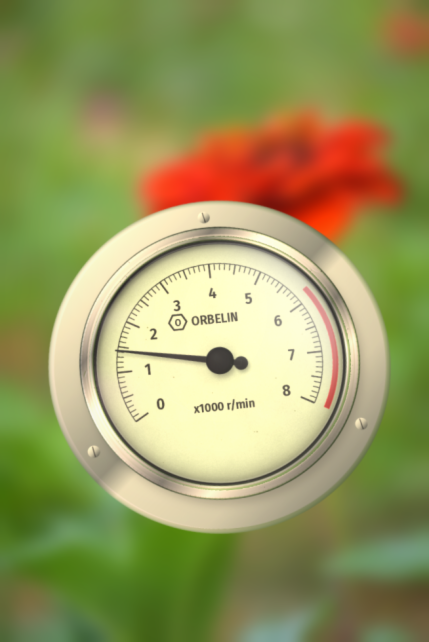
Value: 1400 (rpm)
